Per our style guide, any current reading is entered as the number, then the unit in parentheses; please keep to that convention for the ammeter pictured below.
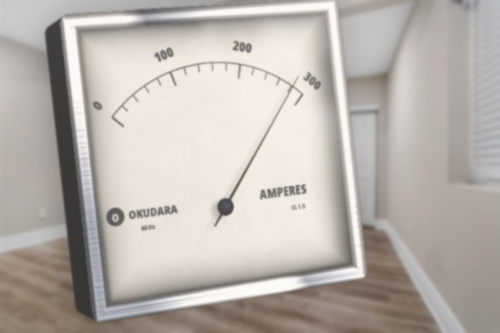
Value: 280 (A)
